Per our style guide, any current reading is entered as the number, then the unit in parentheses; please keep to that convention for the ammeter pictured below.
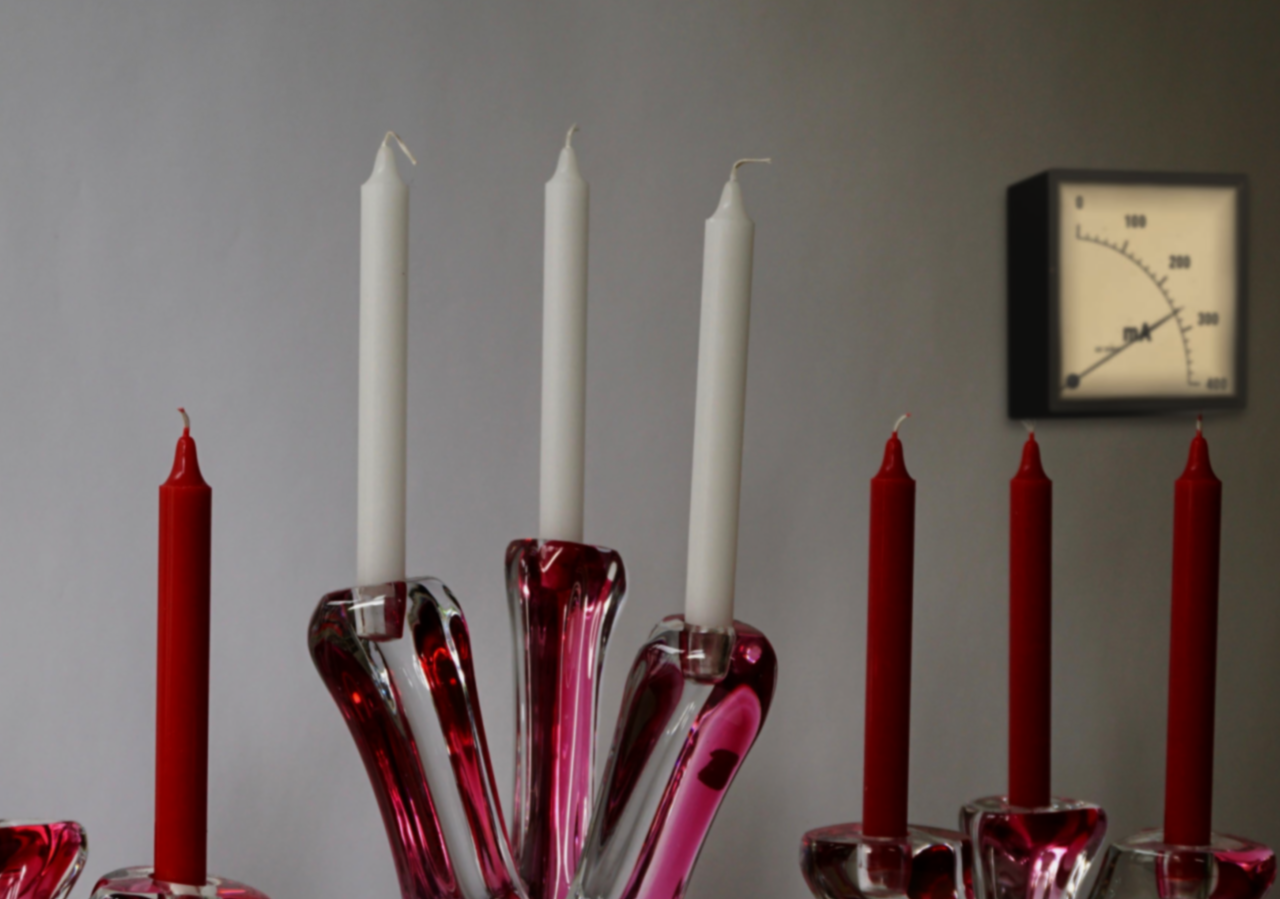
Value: 260 (mA)
